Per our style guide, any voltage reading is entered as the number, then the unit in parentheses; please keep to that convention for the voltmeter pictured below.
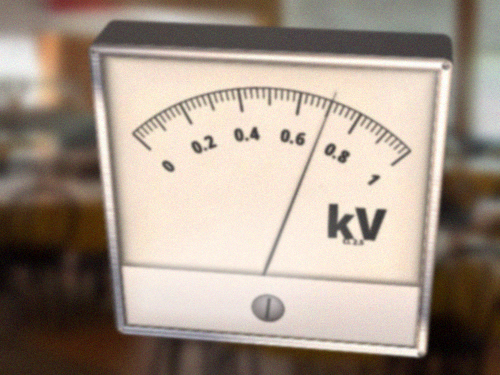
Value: 0.7 (kV)
